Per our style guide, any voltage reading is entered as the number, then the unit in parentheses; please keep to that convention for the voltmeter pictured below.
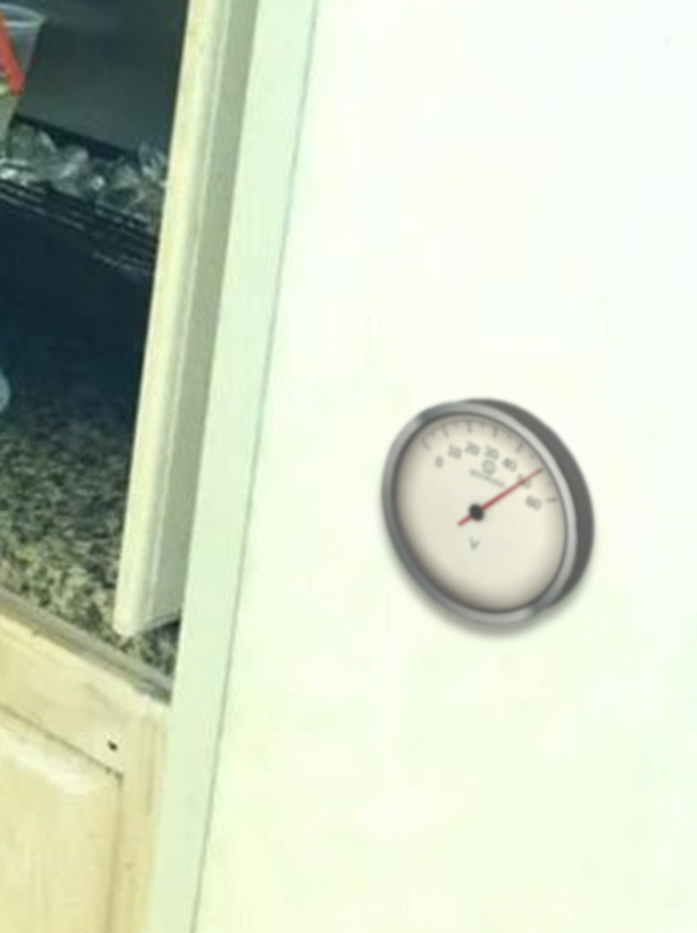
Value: 50 (V)
